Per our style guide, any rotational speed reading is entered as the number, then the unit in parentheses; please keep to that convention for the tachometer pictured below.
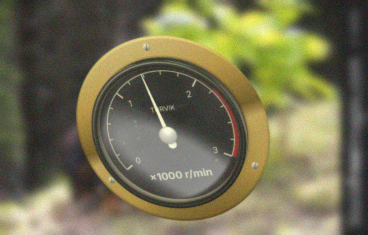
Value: 1400 (rpm)
